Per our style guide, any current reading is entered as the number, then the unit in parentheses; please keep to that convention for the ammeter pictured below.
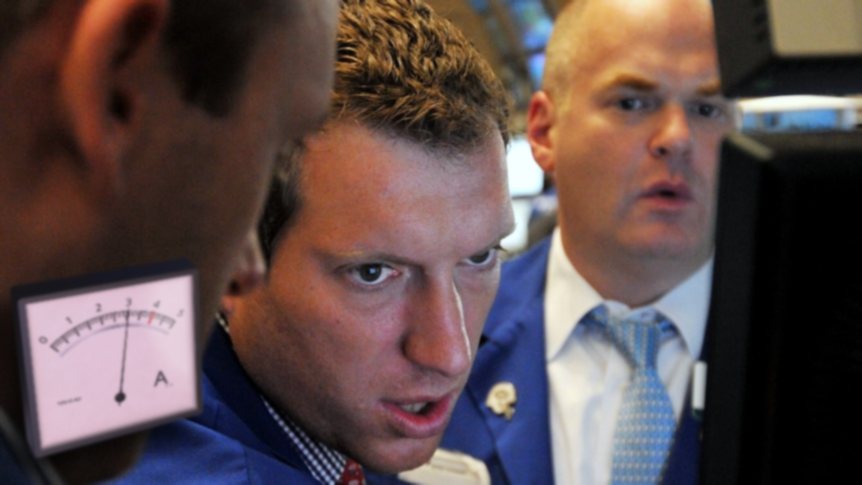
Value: 3 (A)
